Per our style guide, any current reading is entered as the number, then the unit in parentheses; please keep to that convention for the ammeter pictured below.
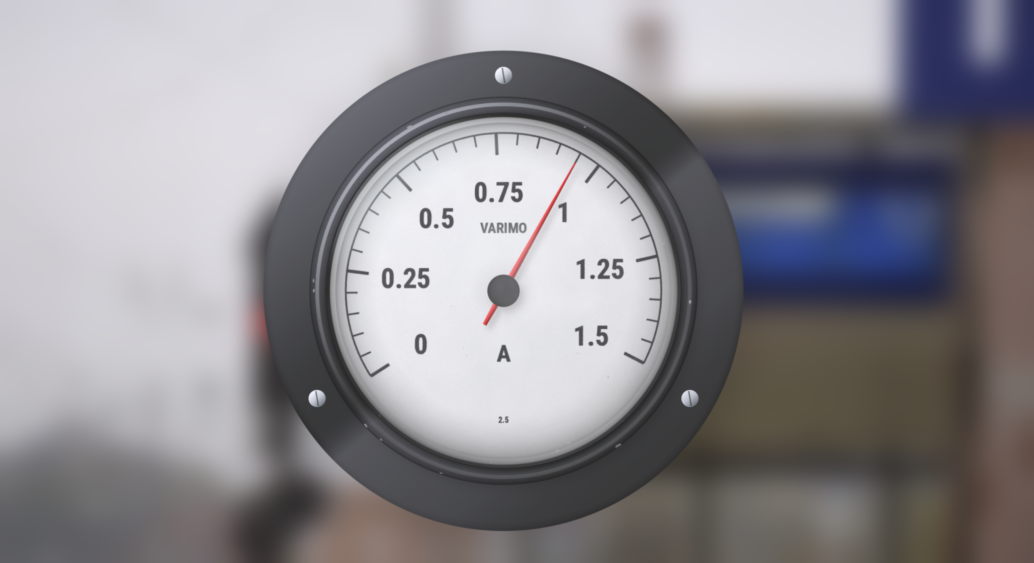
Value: 0.95 (A)
